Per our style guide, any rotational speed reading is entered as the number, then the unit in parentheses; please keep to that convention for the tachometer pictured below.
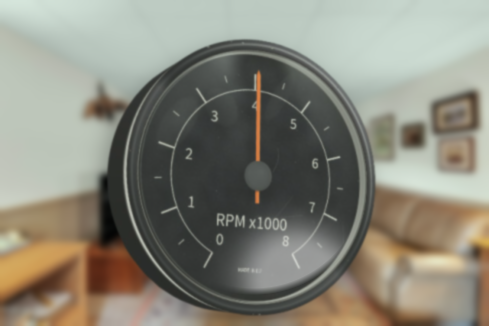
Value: 4000 (rpm)
